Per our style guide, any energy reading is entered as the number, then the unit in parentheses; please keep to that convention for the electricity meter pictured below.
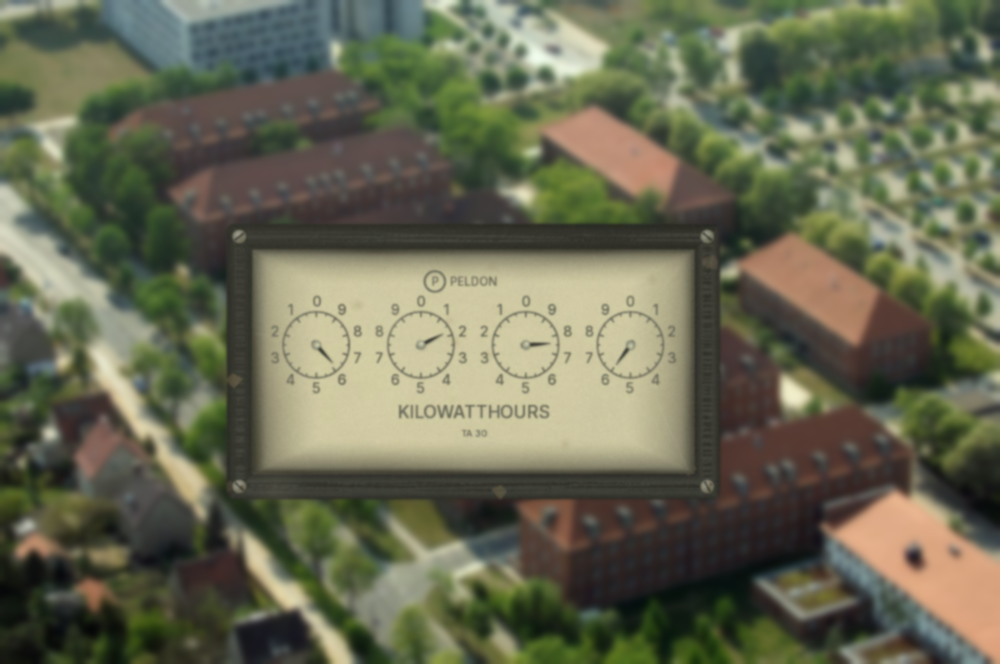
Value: 6176 (kWh)
